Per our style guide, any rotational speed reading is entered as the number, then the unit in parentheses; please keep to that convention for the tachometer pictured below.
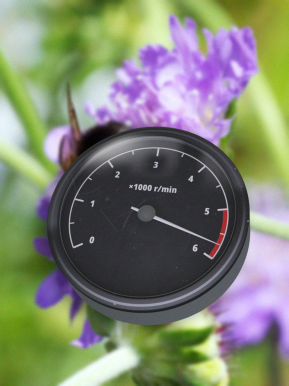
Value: 5750 (rpm)
